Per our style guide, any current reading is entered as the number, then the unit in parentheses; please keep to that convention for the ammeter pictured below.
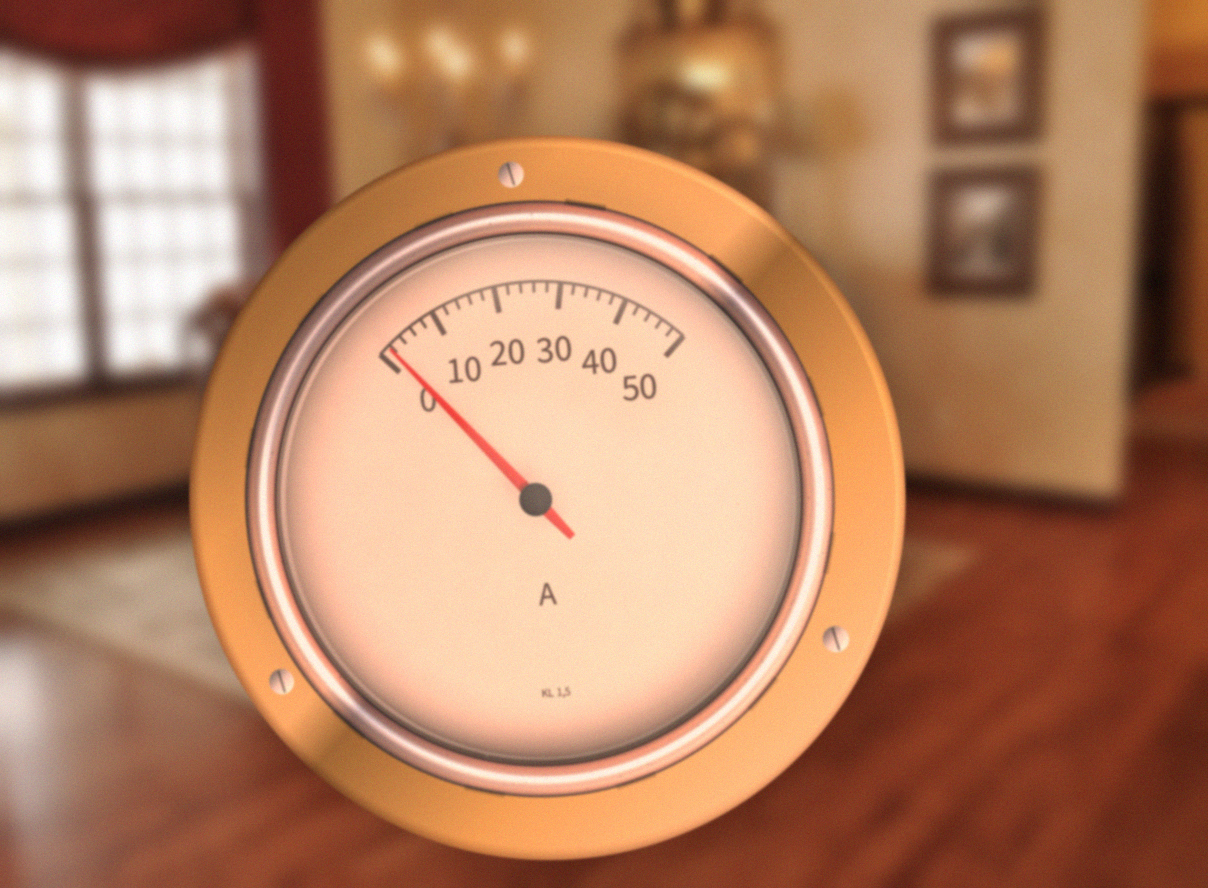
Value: 2 (A)
